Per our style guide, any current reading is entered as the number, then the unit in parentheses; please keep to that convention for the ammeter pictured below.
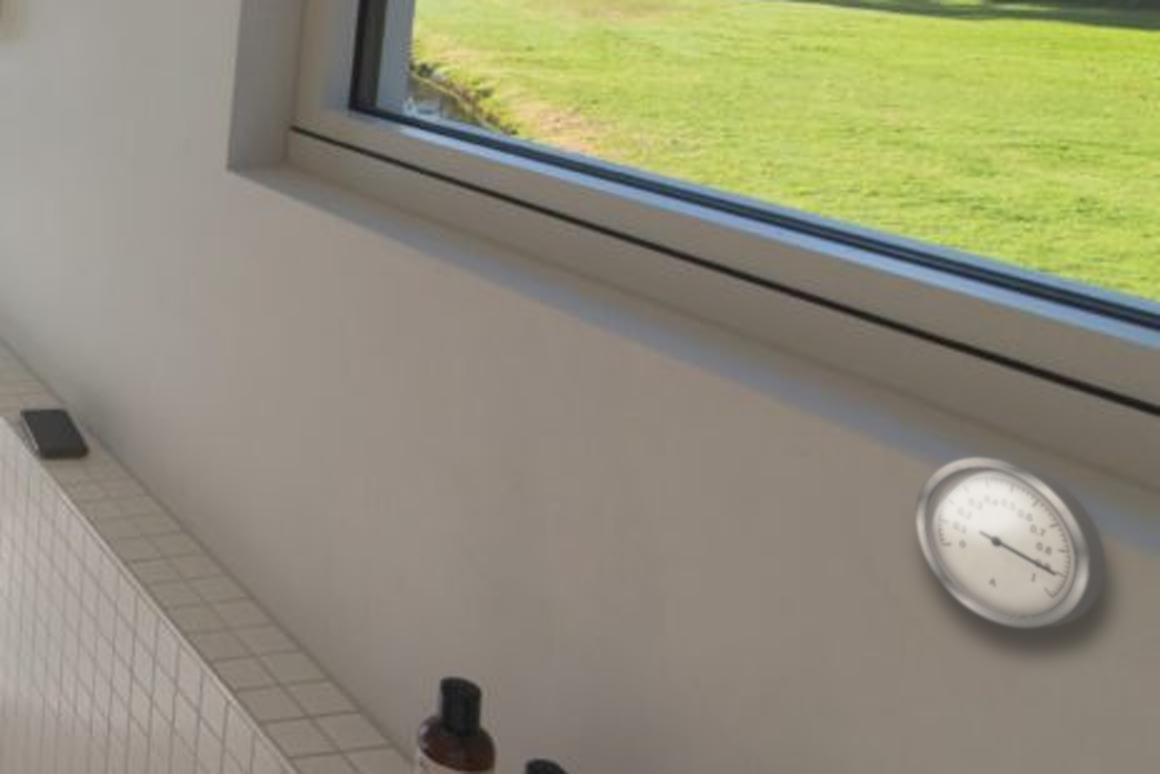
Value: 0.9 (A)
